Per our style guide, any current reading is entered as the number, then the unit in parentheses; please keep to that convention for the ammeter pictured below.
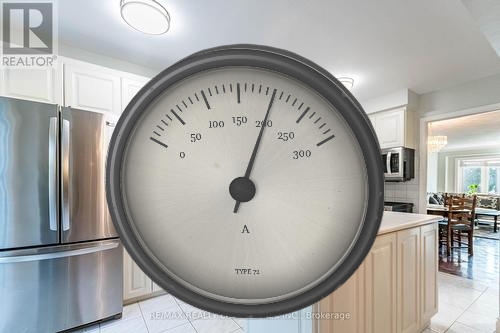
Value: 200 (A)
